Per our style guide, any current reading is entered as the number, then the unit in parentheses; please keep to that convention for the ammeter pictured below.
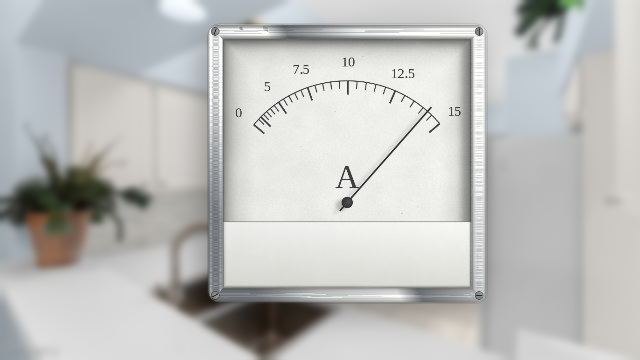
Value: 14.25 (A)
